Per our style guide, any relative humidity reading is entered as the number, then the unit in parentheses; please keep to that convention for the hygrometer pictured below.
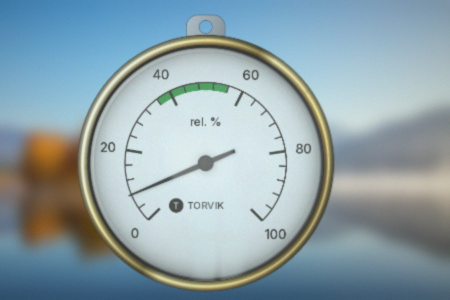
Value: 8 (%)
